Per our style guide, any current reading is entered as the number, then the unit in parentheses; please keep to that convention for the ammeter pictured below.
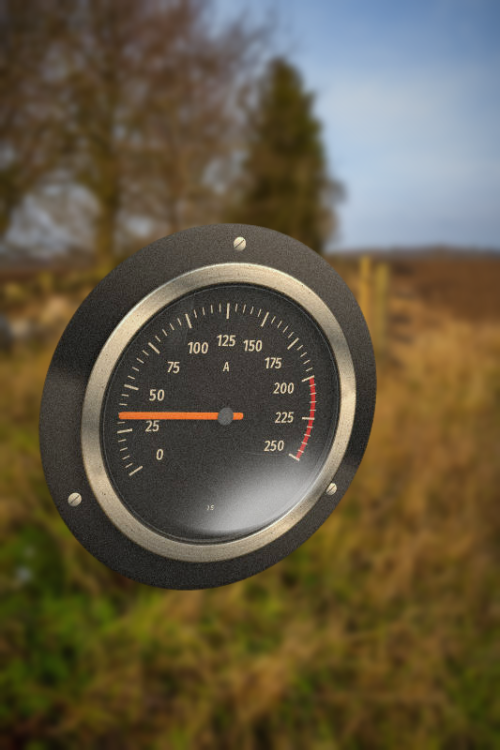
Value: 35 (A)
